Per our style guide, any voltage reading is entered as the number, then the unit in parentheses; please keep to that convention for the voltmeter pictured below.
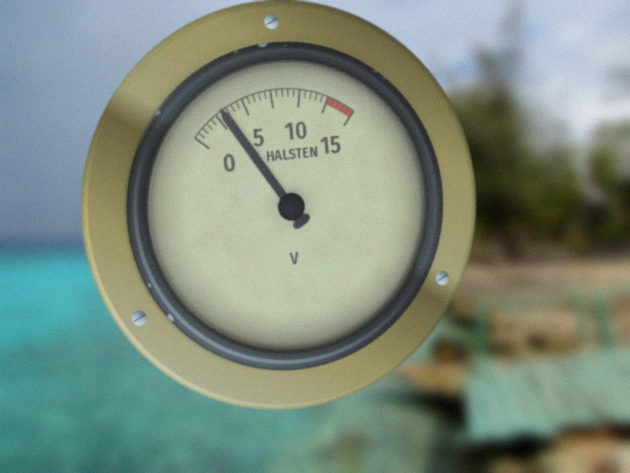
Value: 3 (V)
